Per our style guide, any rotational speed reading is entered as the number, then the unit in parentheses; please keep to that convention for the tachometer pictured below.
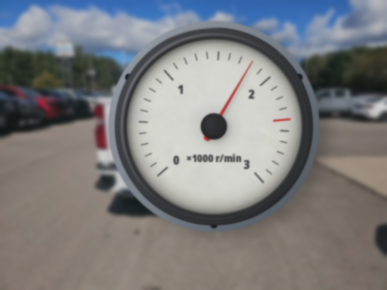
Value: 1800 (rpm)
